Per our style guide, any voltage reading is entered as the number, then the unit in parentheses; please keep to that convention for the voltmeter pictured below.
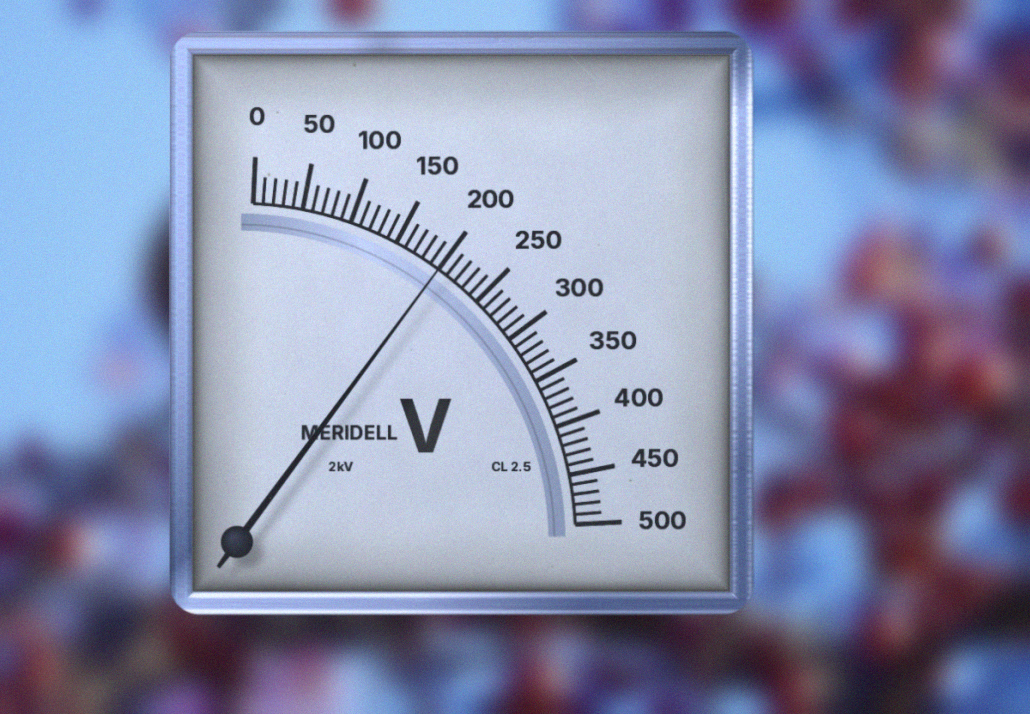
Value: 200 (V)
